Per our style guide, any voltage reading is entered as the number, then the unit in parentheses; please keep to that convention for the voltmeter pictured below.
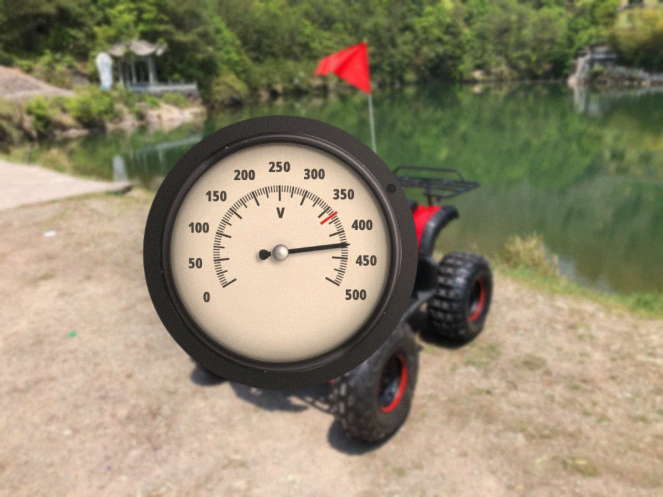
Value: 425 (V)
